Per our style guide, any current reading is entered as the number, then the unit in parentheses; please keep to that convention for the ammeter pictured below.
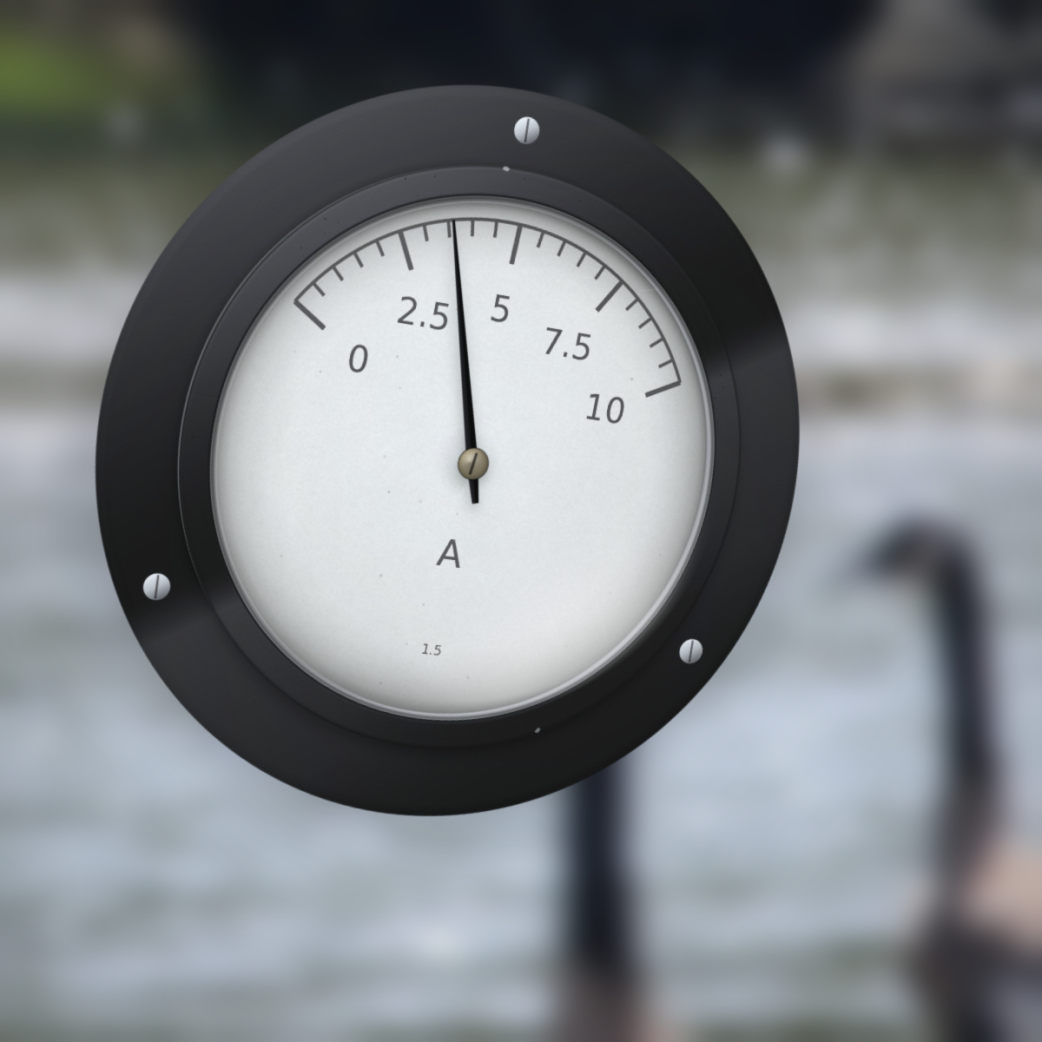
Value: 3.5 (A)
